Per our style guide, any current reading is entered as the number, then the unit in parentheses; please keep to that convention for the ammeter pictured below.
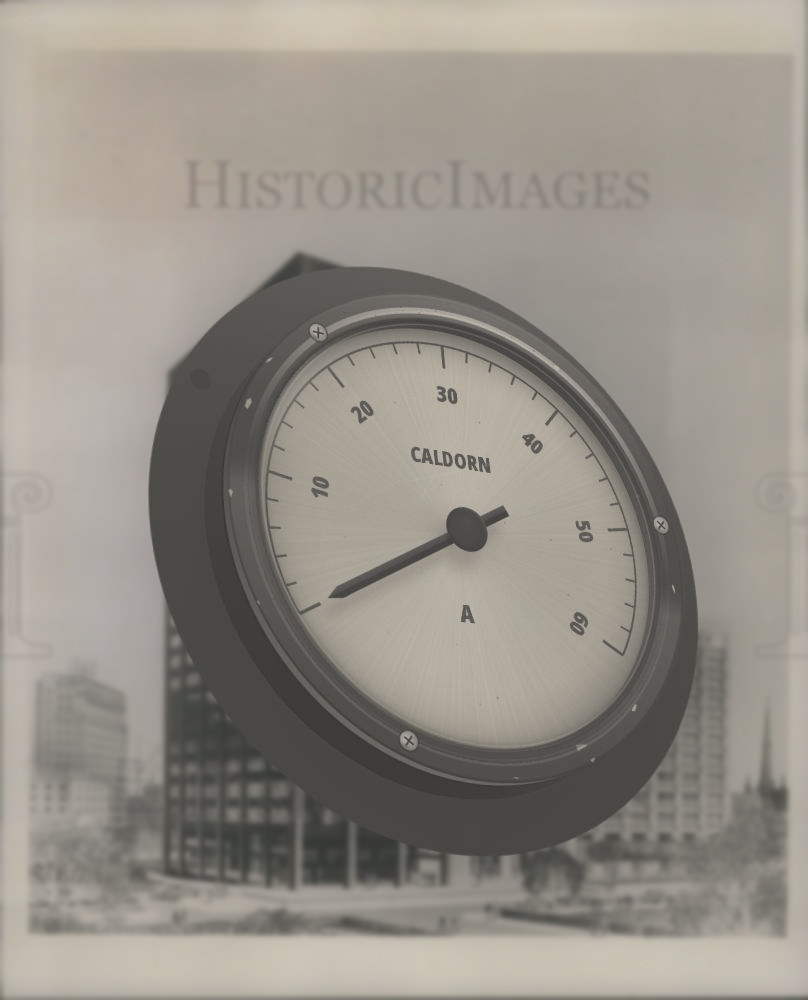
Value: 0 (A)
